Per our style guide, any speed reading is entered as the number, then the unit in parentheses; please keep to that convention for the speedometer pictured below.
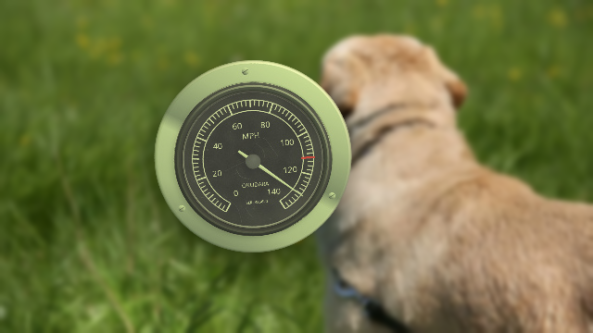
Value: 130 (mph)
